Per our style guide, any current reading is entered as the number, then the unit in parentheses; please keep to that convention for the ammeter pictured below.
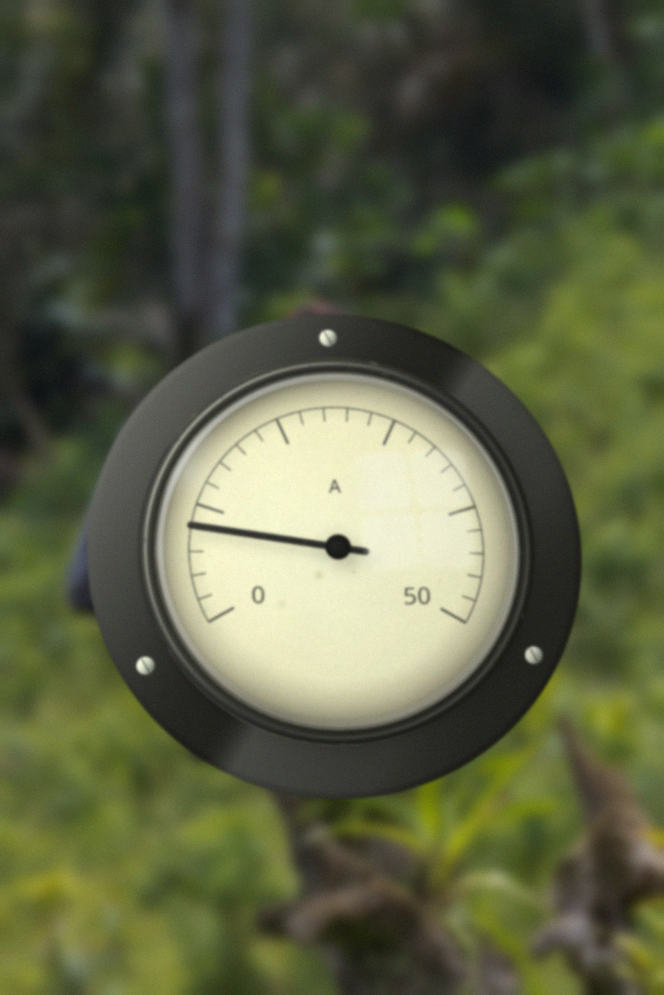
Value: 8 (A)
